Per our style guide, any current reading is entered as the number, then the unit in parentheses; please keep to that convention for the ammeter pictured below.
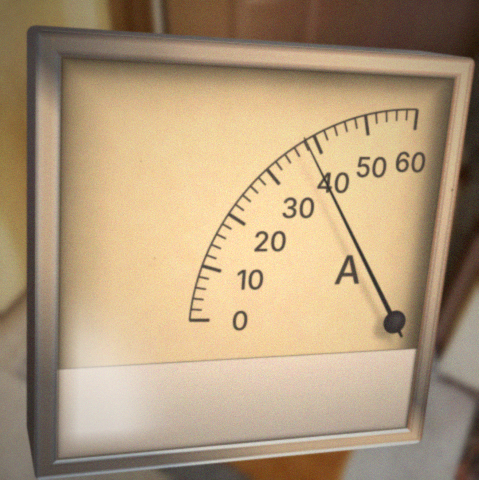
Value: 38 (A)
